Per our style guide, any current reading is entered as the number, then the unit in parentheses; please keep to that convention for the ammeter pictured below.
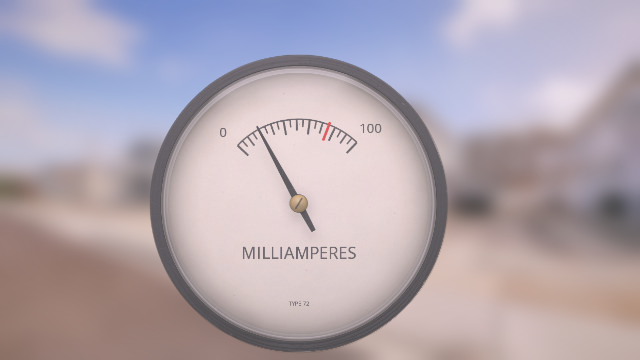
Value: 20 (mA)
